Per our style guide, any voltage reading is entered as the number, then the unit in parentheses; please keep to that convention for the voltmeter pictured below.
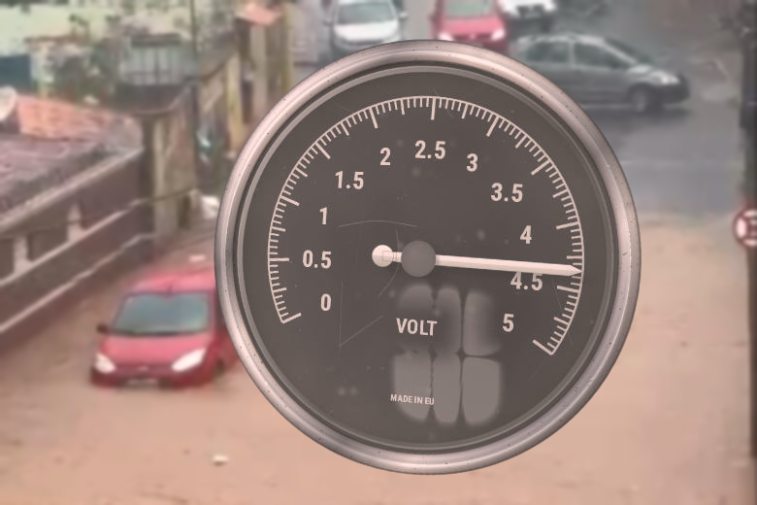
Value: 4.35 (V)
